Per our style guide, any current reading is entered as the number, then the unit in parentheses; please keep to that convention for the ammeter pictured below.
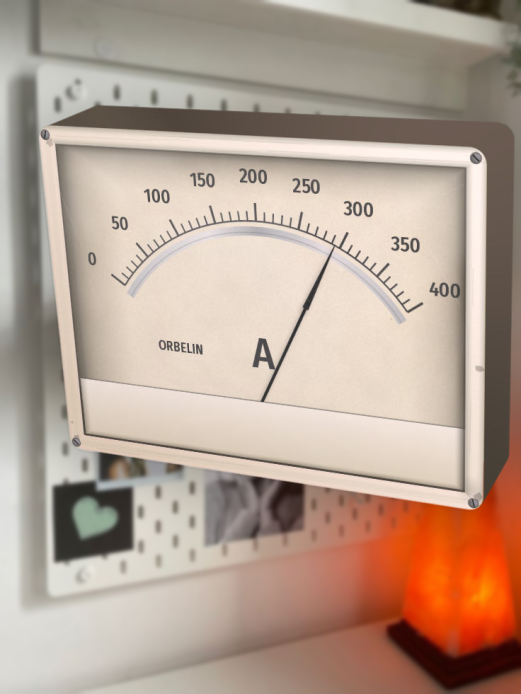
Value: 295 (A)
